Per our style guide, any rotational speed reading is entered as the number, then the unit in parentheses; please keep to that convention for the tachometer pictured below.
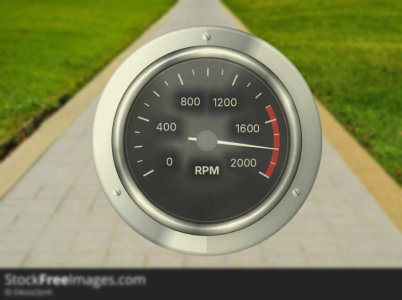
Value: 1800 (rpm)
